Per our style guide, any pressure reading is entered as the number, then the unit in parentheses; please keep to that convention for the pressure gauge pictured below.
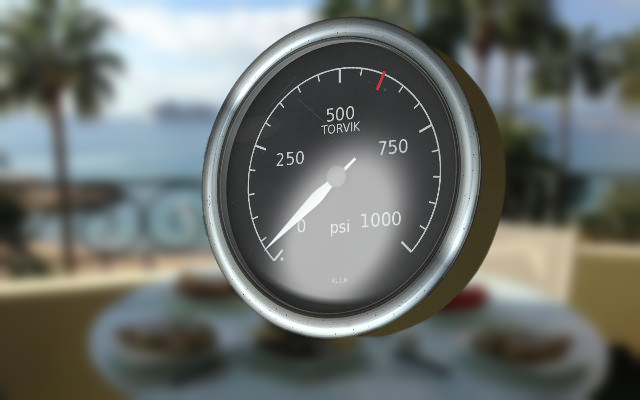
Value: 25 (psi)
